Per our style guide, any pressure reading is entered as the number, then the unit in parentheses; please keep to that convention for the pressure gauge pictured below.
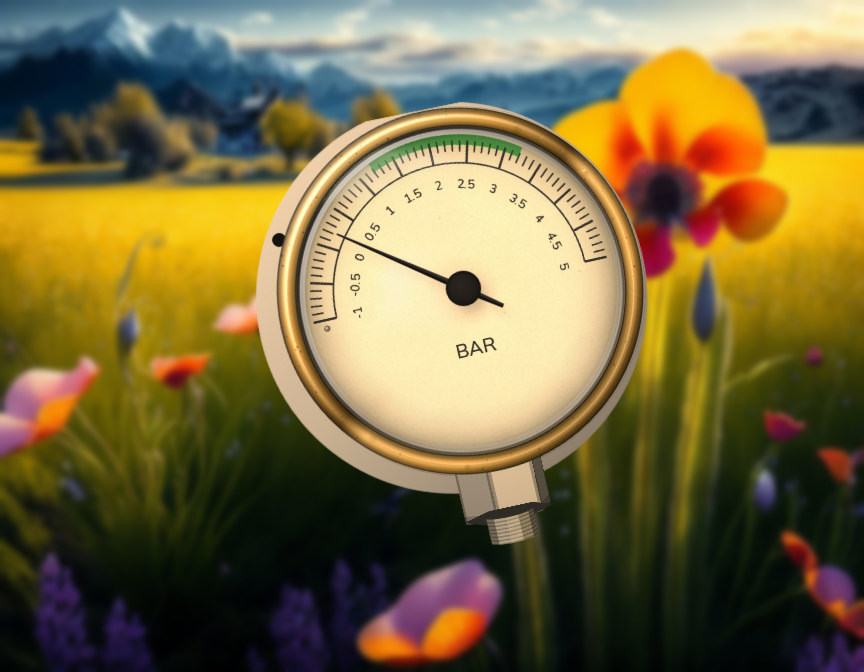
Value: 0.2 (bar)
